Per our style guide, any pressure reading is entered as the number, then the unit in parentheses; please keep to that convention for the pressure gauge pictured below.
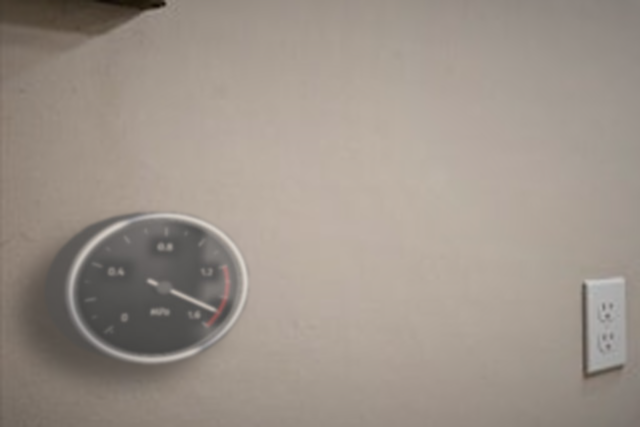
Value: 1.5 (MPa)
